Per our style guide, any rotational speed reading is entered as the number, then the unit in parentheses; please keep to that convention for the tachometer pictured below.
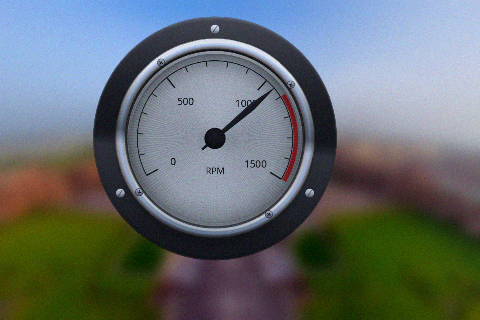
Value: 1050 (rpm)
